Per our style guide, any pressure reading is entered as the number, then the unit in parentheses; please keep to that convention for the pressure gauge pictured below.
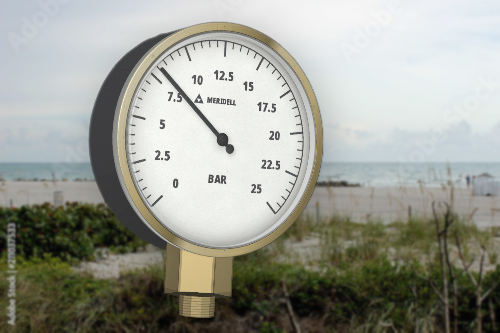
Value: 8 (bar)
